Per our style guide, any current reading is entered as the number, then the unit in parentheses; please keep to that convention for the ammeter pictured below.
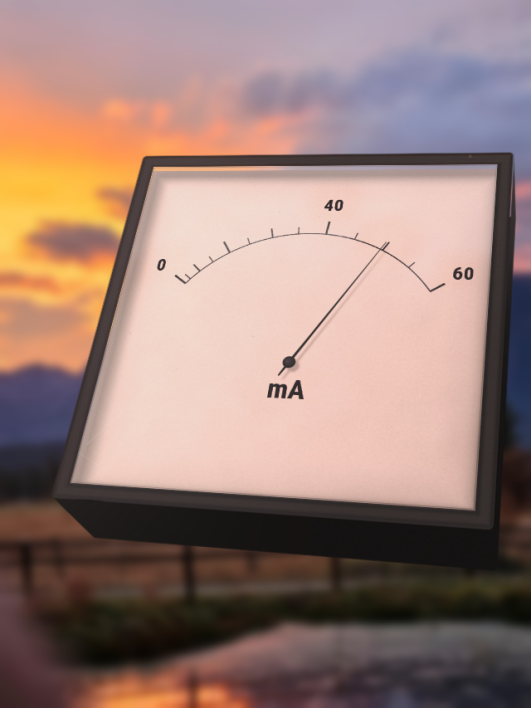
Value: 50 (mA)
